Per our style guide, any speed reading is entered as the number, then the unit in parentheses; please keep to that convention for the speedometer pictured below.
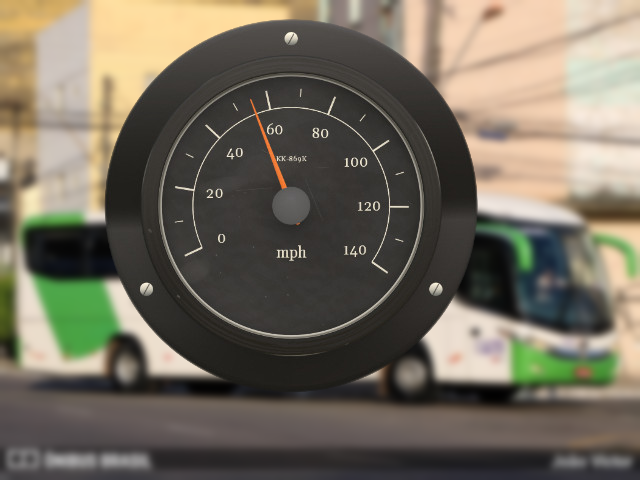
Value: 55 (mph)
